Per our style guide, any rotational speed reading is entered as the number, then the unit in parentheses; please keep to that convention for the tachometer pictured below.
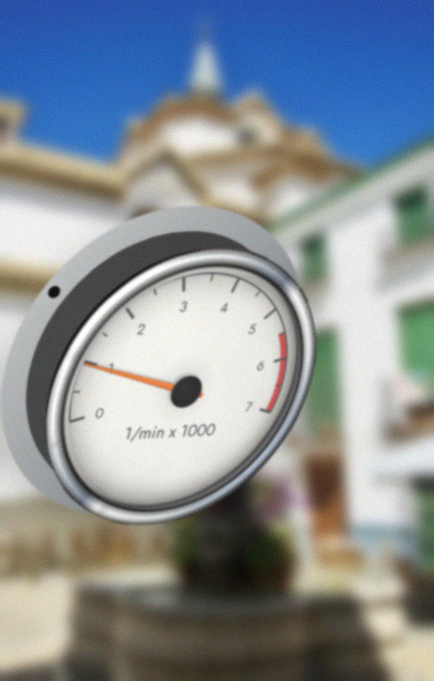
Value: 1000 (rpm)
